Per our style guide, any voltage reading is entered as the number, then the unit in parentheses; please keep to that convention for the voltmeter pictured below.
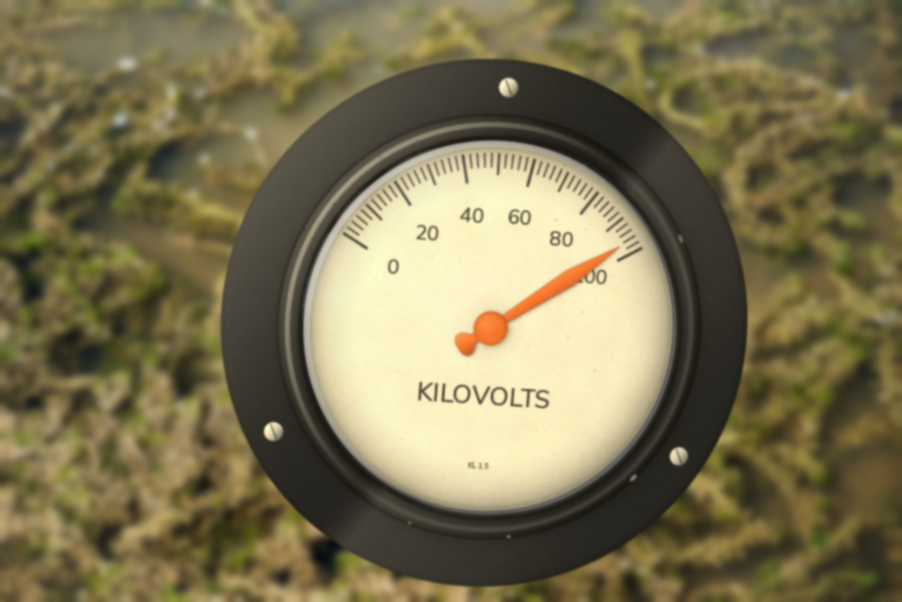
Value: 96 (kV)
